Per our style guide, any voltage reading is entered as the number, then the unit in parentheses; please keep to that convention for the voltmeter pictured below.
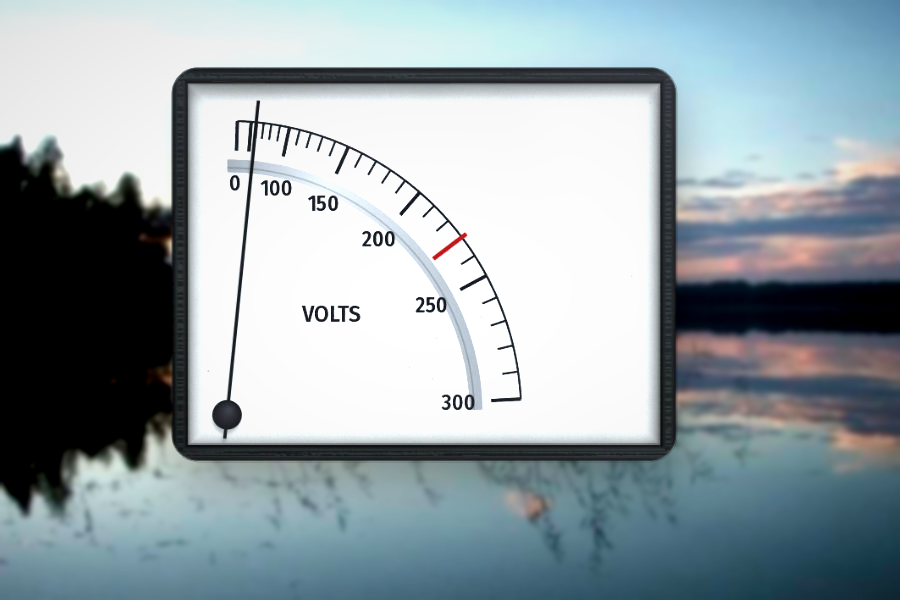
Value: 60 (V)
